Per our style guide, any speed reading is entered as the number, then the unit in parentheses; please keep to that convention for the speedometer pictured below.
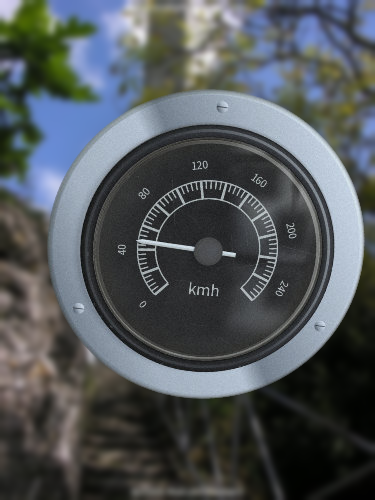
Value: 48 (km/h)
